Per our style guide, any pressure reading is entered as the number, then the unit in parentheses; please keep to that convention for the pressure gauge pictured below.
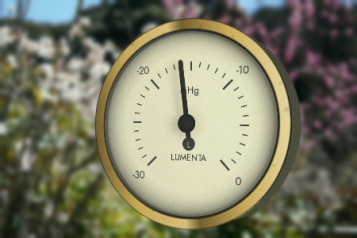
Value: -16 (inHg)
